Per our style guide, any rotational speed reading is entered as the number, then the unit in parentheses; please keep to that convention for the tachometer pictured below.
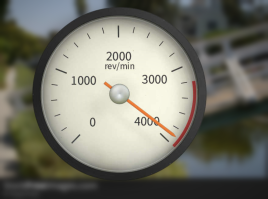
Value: 3900 (rpm)
